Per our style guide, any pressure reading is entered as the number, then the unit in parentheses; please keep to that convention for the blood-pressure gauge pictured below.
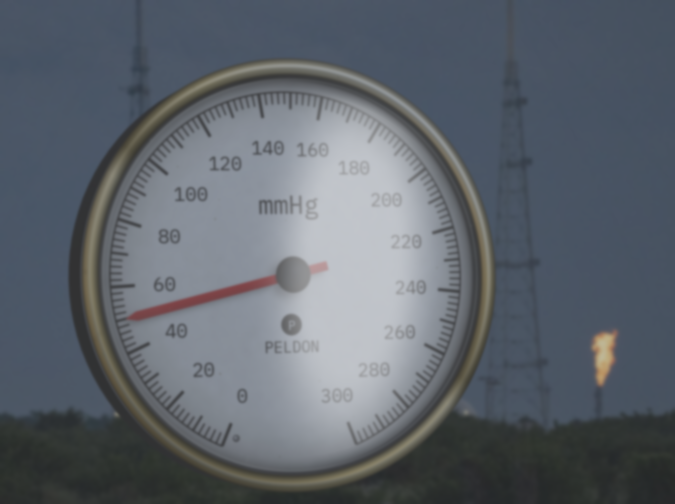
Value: 50 (mmHg)
